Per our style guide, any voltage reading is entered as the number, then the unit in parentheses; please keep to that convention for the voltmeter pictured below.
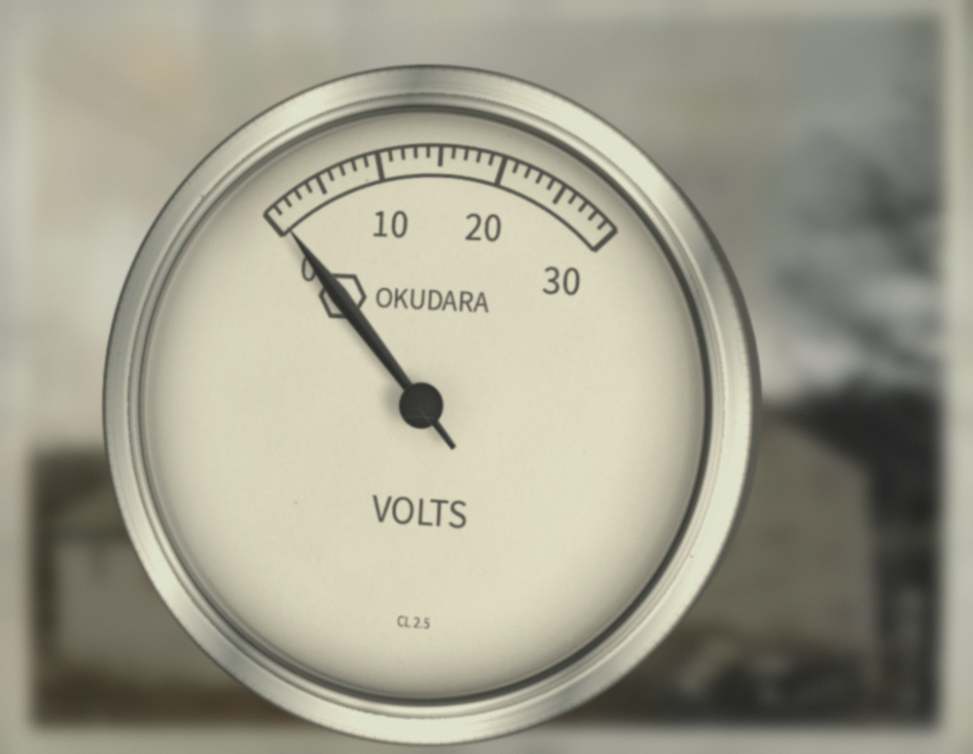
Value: 1 (V)
